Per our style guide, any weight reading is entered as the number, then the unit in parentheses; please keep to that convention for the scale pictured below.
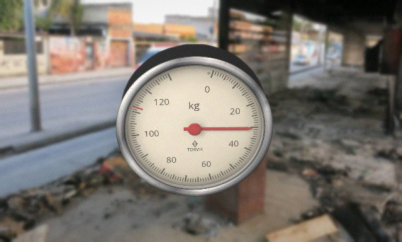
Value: 30 (kg)
